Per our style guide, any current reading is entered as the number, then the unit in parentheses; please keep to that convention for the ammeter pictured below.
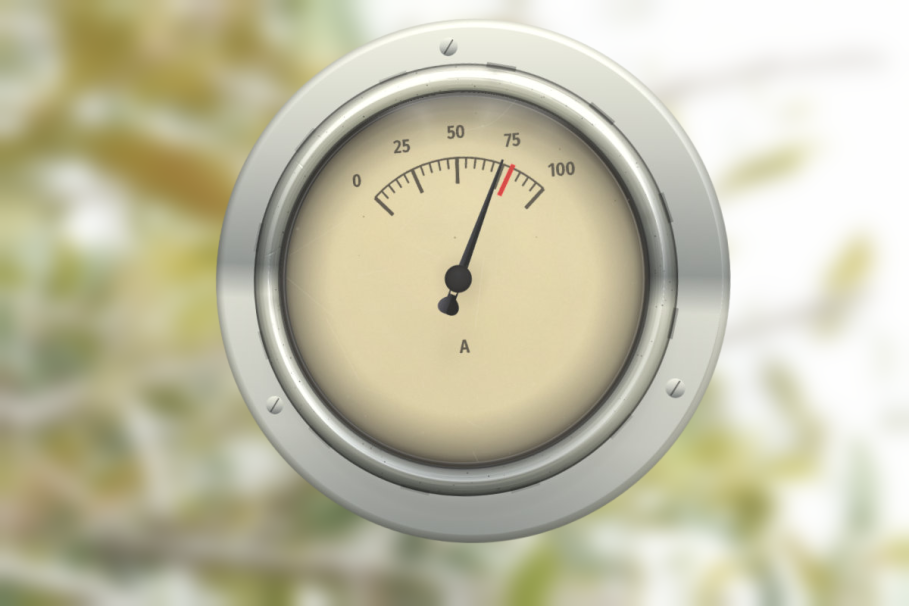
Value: 75 (A)
